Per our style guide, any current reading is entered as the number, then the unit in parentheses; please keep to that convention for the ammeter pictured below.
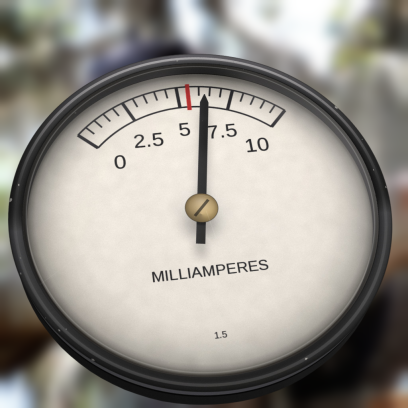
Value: 6.25 (mA)
